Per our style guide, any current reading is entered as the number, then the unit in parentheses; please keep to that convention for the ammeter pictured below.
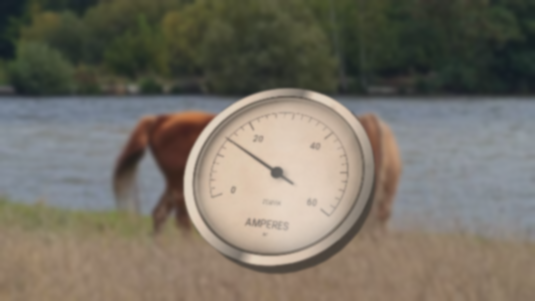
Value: 14 (A)
